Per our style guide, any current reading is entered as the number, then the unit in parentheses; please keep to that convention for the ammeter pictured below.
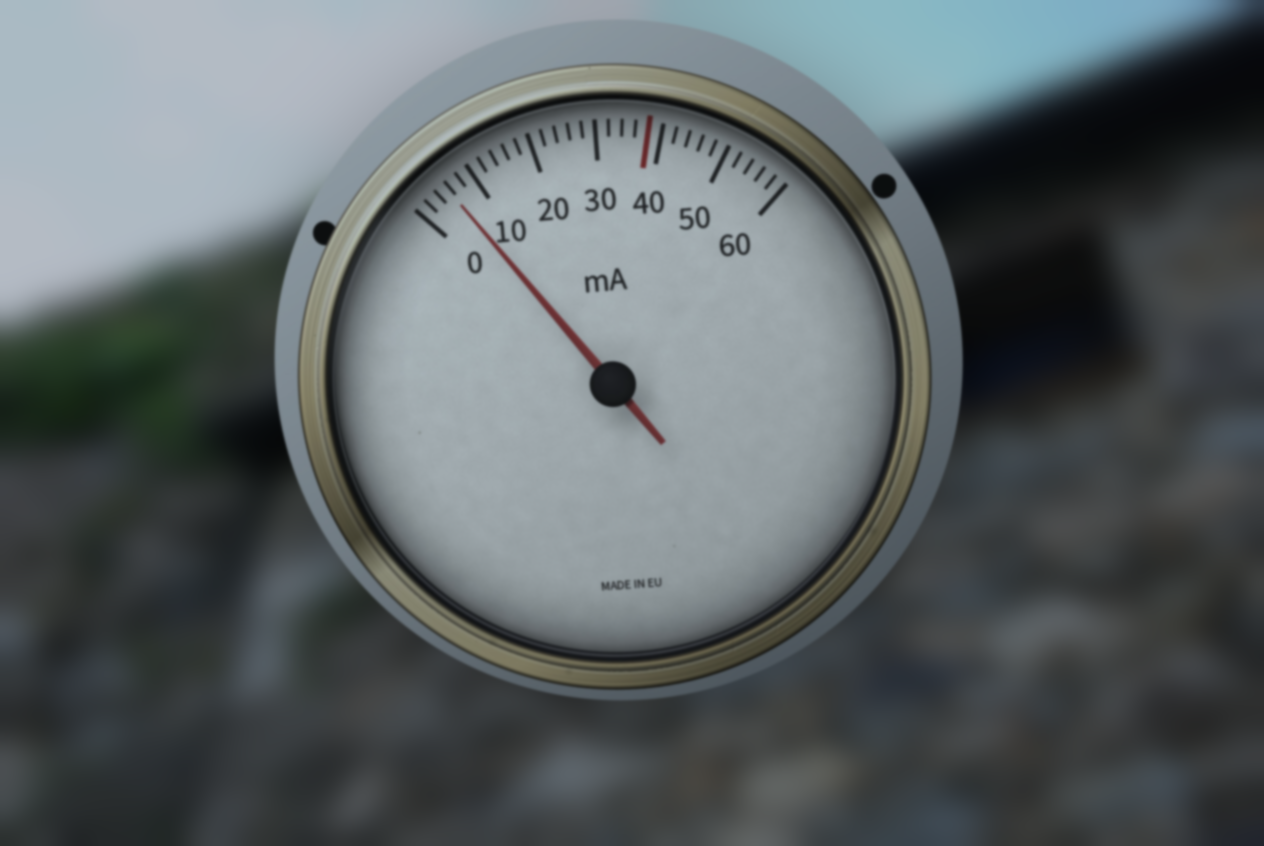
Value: 6 (mA)
